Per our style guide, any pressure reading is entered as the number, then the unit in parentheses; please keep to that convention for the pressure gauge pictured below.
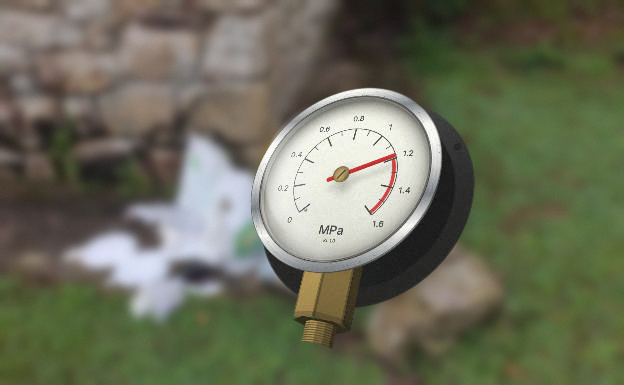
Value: 1.2 (MPa)
